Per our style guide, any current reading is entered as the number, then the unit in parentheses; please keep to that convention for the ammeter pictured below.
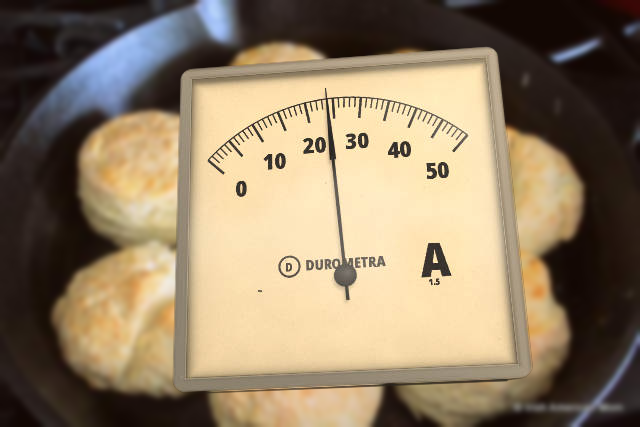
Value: 24 (A)
